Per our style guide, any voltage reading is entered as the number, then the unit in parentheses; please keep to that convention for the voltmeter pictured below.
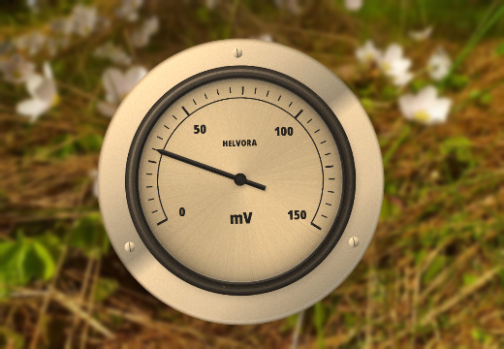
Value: 30 (mV)
